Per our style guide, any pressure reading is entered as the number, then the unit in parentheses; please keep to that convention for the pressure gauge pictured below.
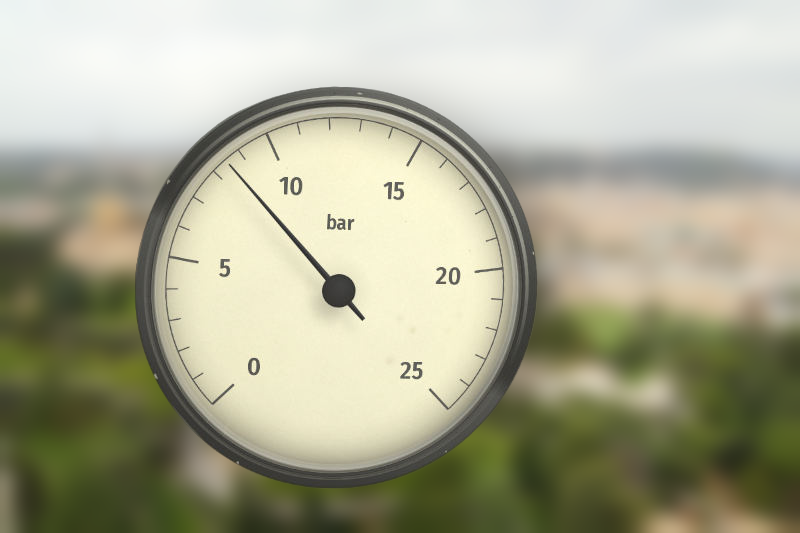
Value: 8.5 (bar)
